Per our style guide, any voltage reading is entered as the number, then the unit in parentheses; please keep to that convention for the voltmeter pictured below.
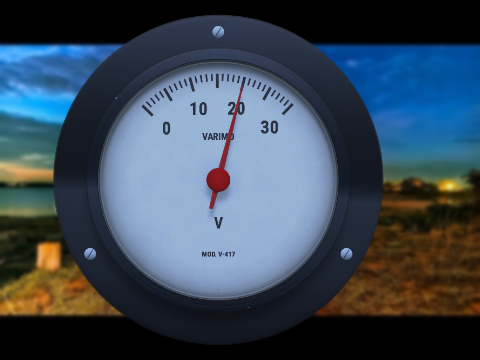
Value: 20 (V)
